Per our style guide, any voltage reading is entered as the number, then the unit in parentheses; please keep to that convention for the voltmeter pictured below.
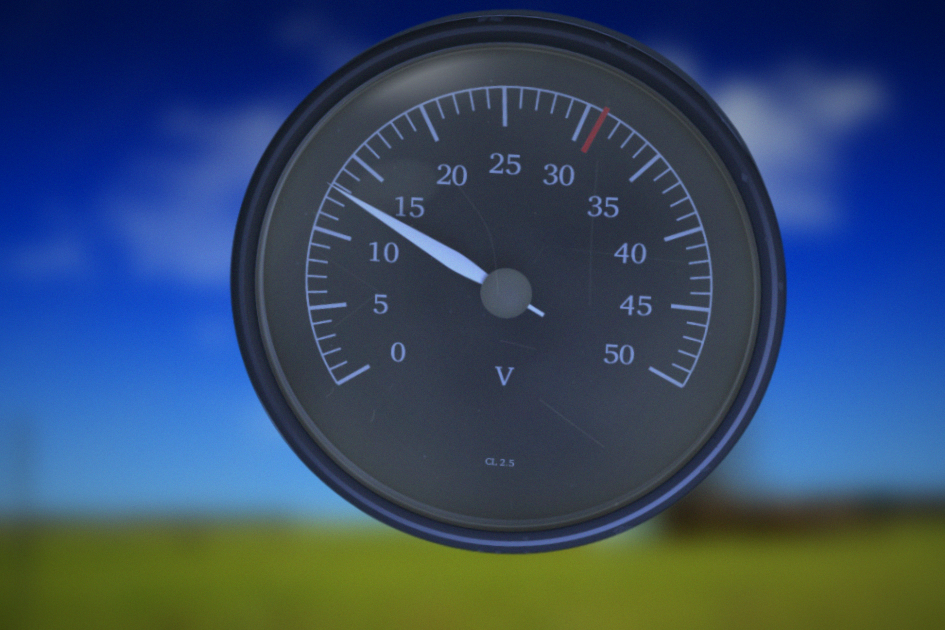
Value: 13 (V)
